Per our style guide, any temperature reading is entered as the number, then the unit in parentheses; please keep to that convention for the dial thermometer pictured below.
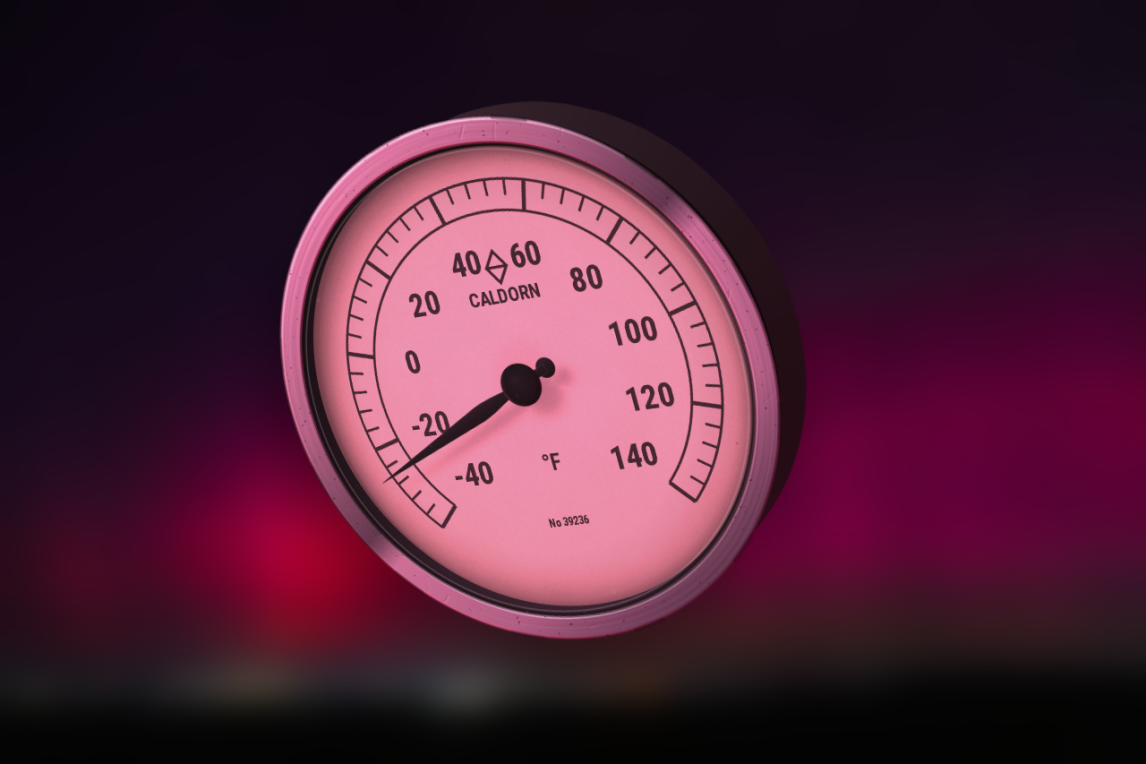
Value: -26 (°F)
